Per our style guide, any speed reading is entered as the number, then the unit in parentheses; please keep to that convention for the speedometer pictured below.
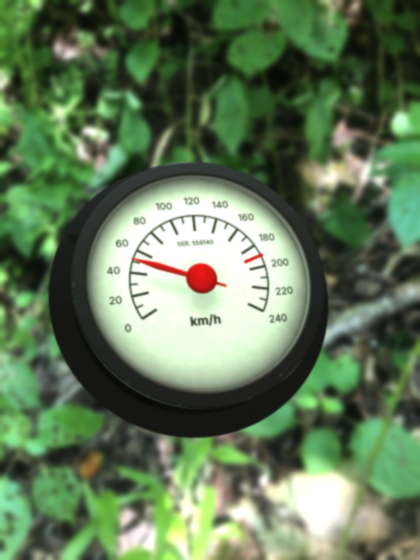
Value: 50 (km/h)
